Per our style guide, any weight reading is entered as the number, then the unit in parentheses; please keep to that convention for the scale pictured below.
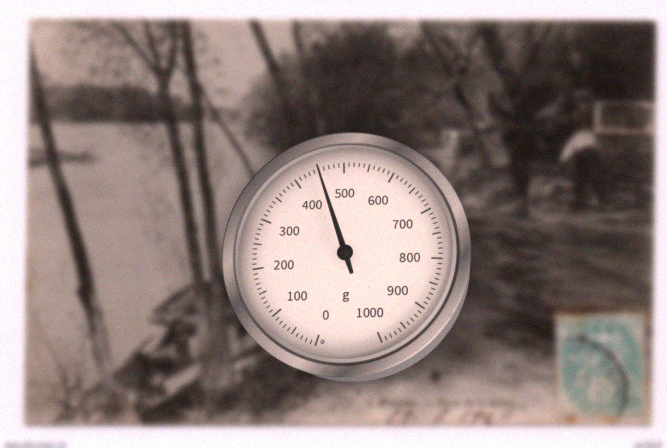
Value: 450 (g)
